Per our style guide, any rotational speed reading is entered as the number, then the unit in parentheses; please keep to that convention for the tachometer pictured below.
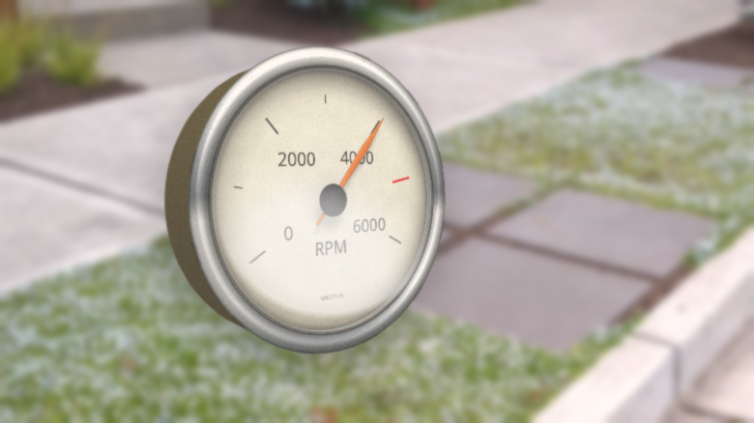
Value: 4000 (rpm)
